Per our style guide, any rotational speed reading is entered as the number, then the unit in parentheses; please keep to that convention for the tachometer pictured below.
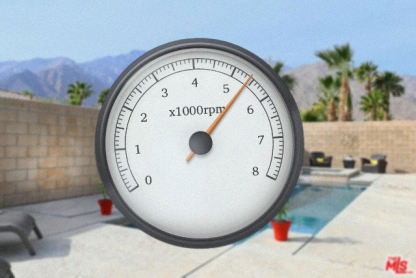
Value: 5400 (rpm)
